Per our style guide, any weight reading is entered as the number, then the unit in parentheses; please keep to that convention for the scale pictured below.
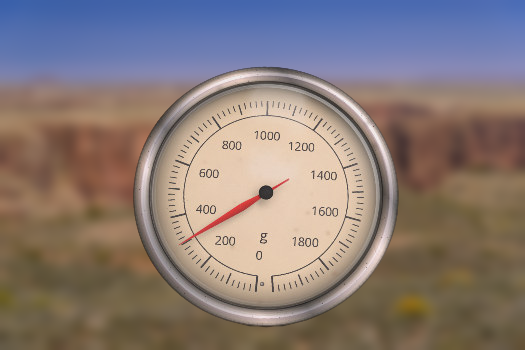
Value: 300 (g)
